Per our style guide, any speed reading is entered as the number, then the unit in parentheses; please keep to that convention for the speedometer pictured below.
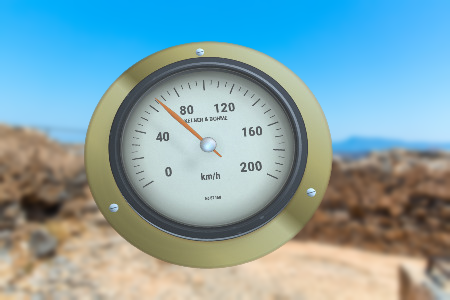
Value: 65 (km/h)
